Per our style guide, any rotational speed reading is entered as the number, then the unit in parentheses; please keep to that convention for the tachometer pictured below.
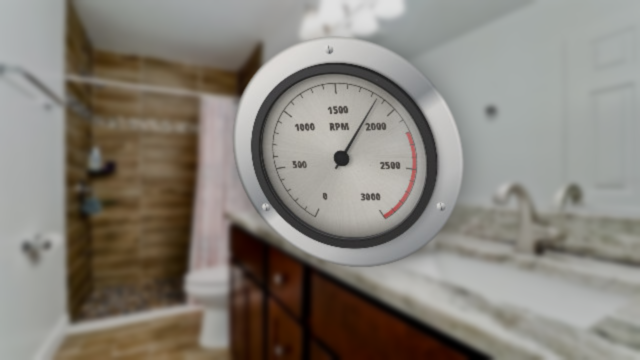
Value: 1850 (rpm)
